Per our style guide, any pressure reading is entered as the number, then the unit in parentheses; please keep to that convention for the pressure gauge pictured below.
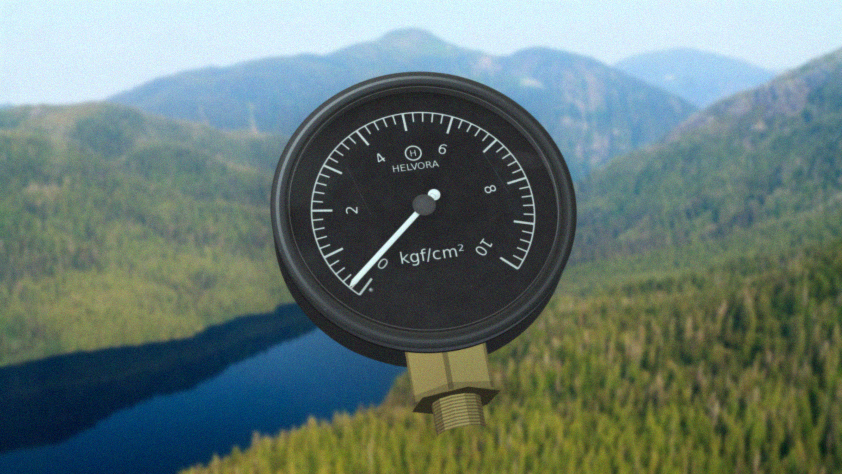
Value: 0.2 (kg/cm²)
